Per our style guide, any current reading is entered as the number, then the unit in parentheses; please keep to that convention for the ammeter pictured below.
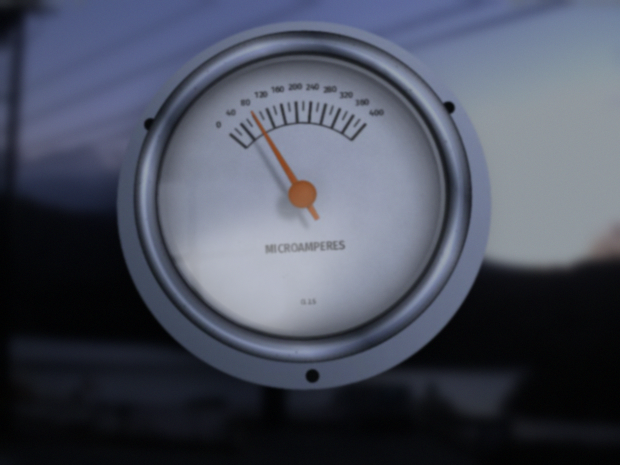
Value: 80 (µA)
